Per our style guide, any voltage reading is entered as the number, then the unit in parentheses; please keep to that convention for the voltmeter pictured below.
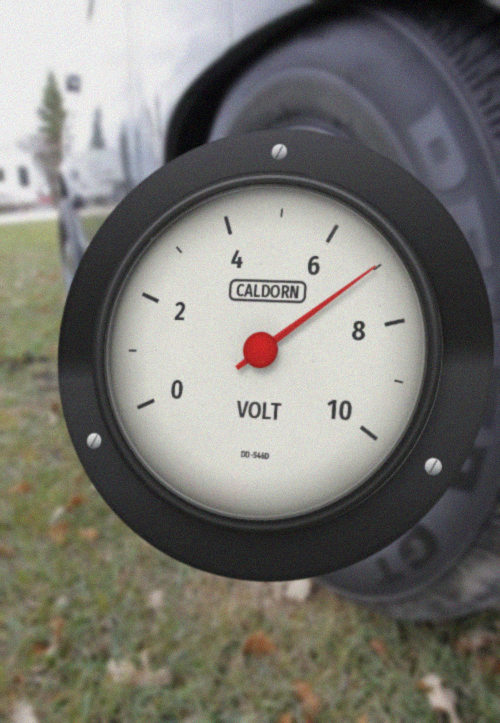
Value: 7 (V)
